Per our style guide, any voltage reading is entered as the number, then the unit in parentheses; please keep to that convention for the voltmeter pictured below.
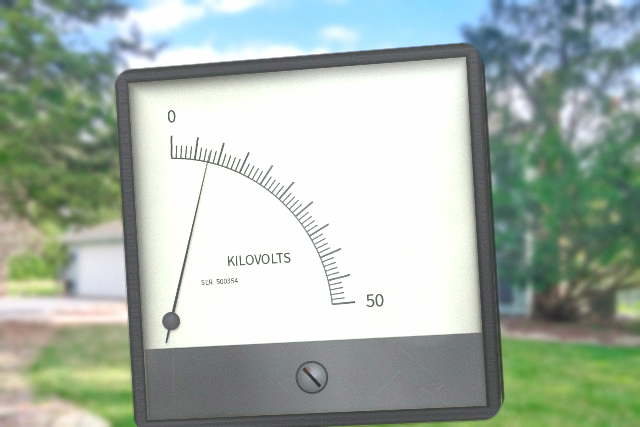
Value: 8 (kV)
